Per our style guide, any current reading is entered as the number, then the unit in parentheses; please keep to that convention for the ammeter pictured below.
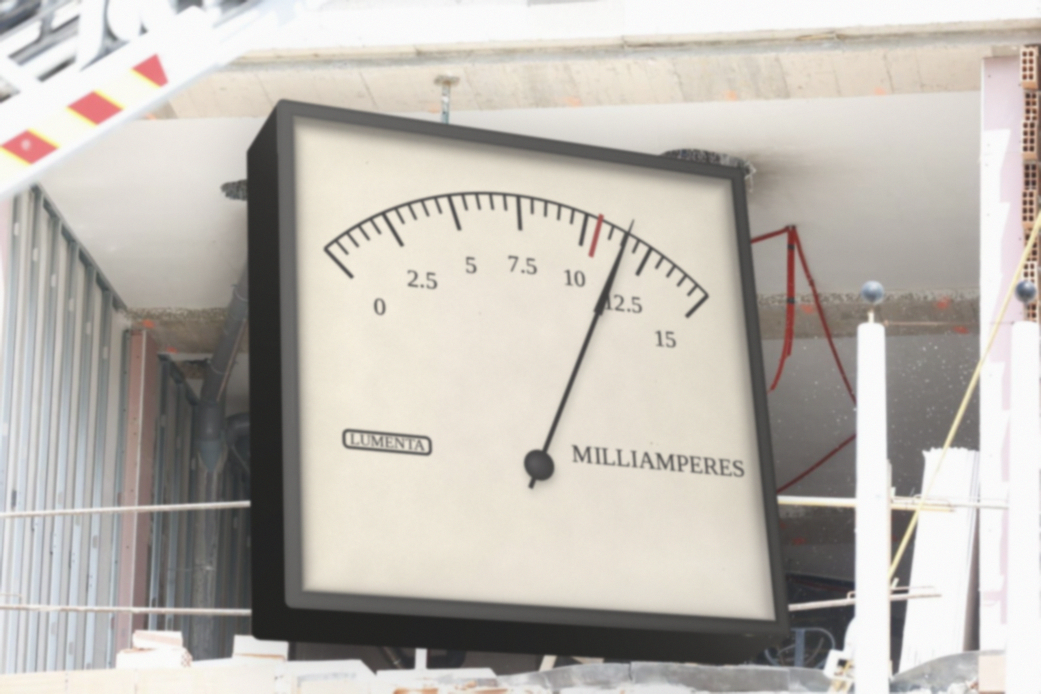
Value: 11.5 (mA)
